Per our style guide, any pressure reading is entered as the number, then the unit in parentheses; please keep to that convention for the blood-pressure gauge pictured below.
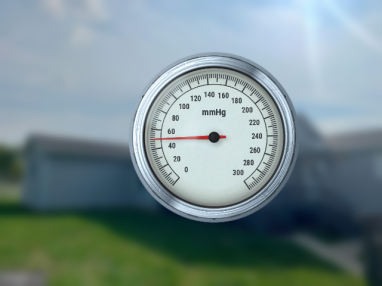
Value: 50 (mmHg)
